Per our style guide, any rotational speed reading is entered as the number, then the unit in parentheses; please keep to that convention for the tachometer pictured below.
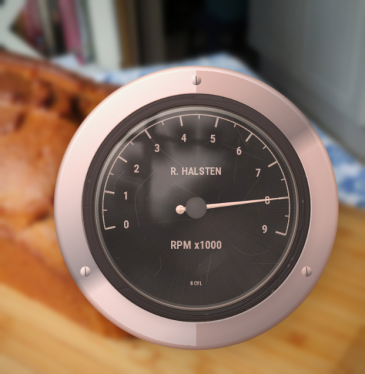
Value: 8000 (rpm)
